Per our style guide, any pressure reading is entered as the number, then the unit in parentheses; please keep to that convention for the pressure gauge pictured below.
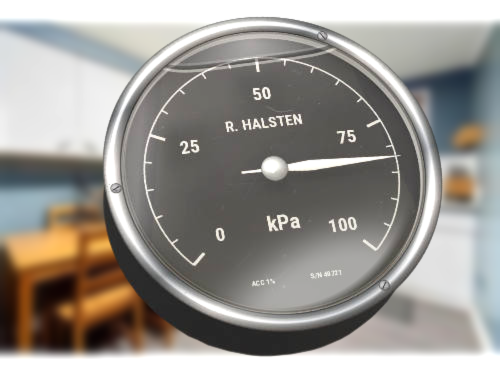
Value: 82.5 (kPa)
